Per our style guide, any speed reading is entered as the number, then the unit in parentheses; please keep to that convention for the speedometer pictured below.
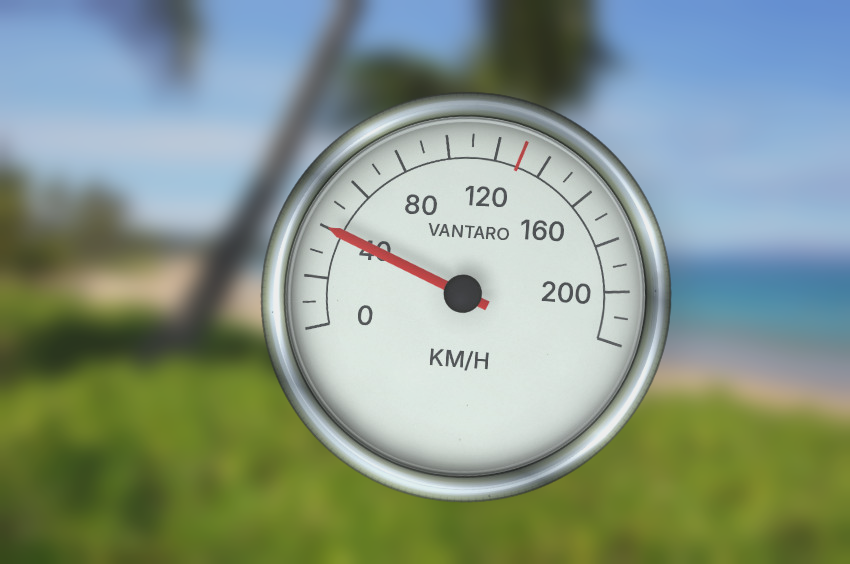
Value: 40 (km/h)
